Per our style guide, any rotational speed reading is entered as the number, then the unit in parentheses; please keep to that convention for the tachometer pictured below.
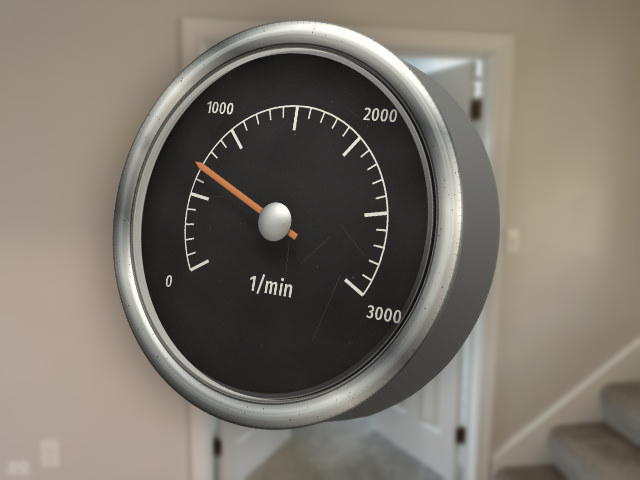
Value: 700 (rpm)
